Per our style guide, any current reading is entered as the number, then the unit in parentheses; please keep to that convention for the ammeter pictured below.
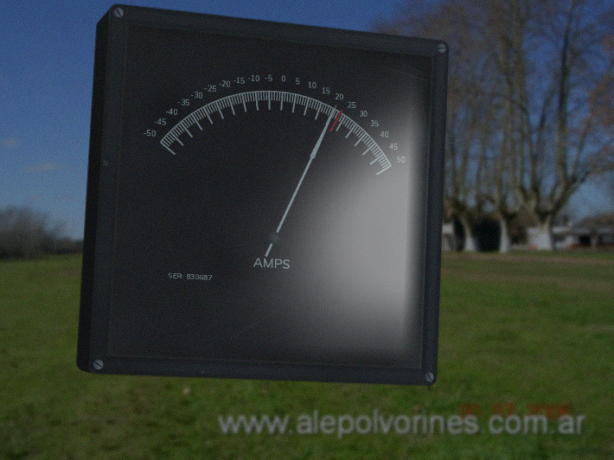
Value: 20 (A)
